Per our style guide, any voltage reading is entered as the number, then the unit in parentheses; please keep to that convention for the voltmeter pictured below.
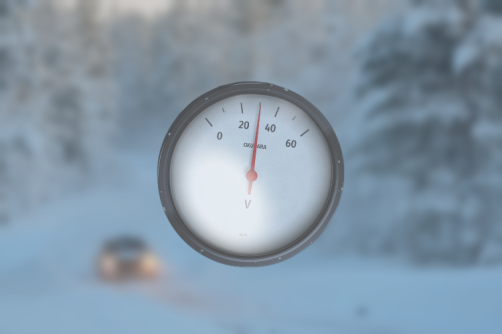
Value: 30 (V)
